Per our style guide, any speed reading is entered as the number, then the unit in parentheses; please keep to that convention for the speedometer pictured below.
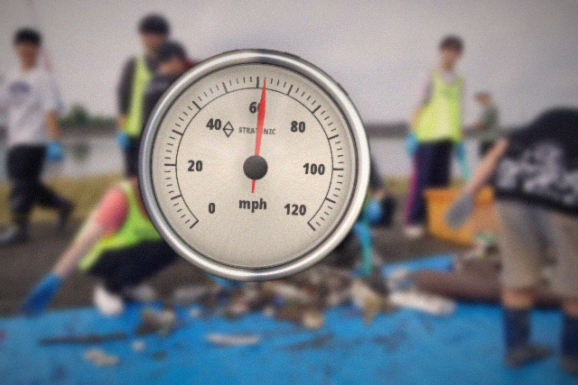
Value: 62 (mph)
